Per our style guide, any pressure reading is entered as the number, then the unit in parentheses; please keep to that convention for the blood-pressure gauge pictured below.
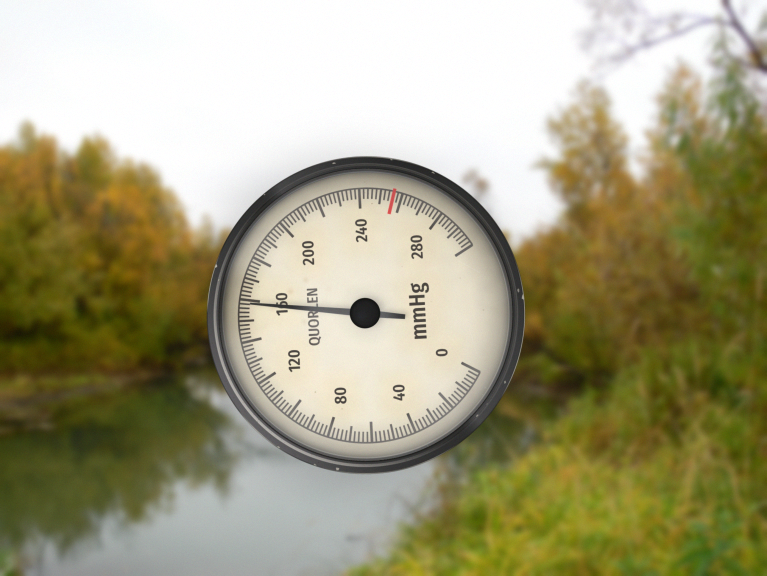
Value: 158 (mmHg)
